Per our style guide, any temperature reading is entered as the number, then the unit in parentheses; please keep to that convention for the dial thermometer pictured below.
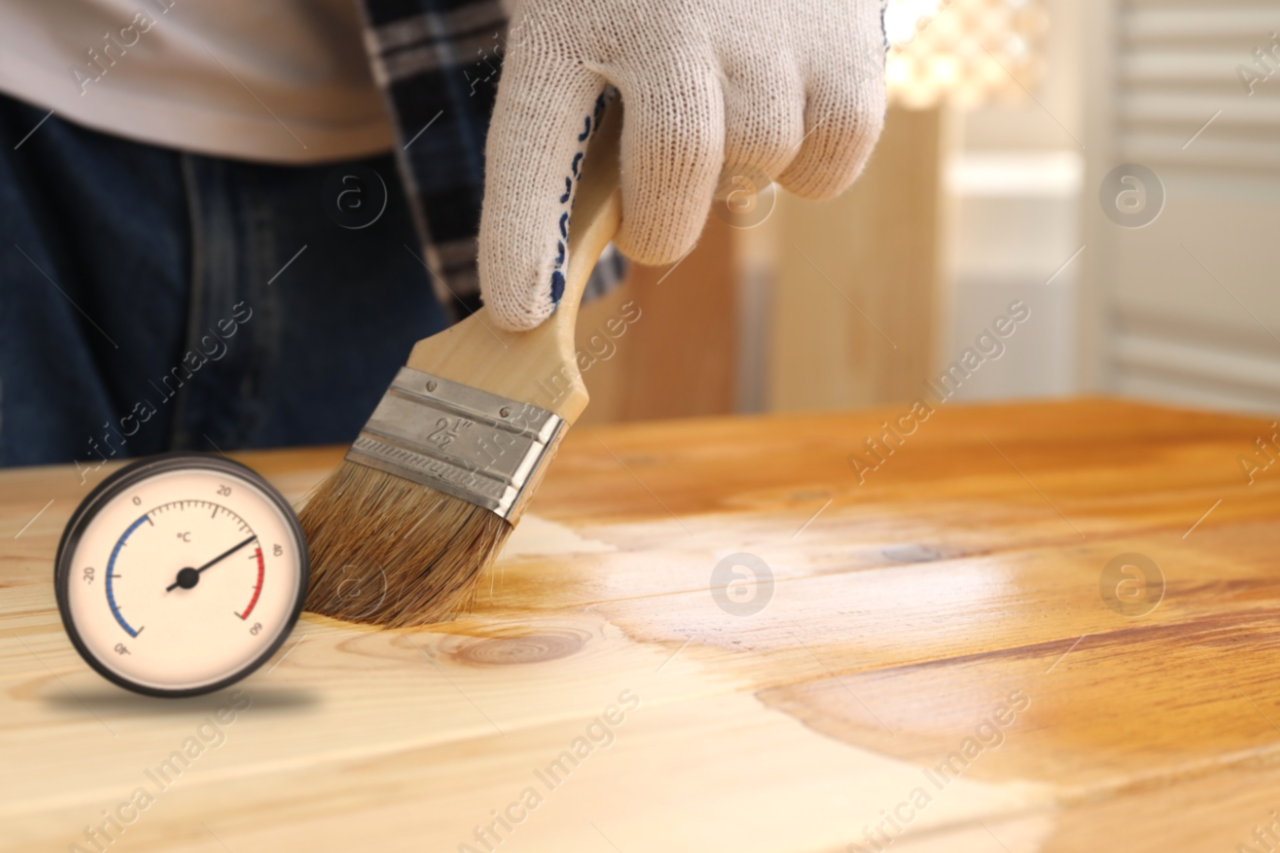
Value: 34 (°C)
